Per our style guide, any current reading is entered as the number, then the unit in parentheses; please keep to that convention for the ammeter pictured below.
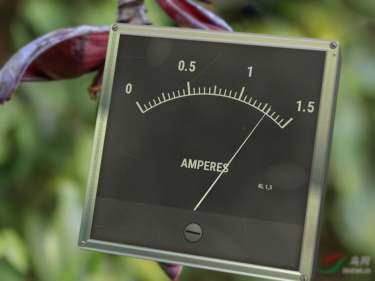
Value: 1.3 (A)
